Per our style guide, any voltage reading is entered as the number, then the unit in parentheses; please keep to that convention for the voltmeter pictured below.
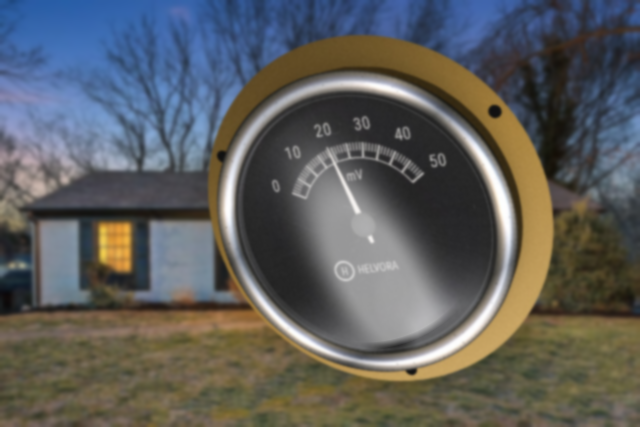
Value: 20 (mV)
